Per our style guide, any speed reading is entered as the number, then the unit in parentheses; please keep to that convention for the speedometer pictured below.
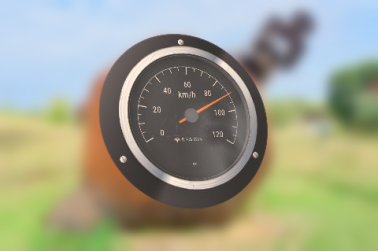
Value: 90 (km/h)
